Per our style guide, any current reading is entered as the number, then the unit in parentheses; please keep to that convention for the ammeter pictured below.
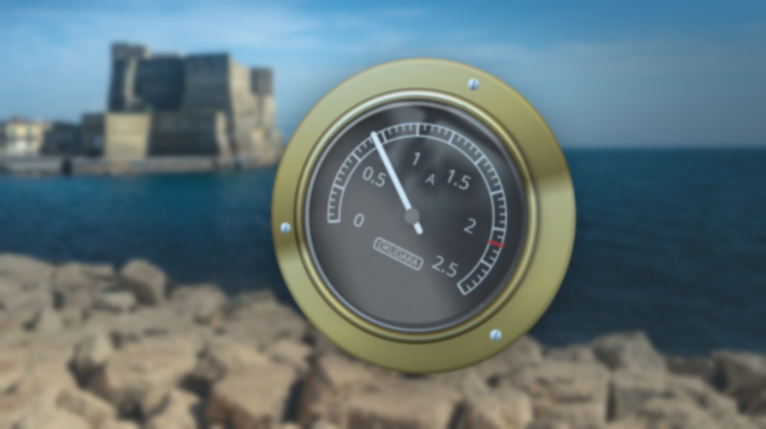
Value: 0.7 (A)
